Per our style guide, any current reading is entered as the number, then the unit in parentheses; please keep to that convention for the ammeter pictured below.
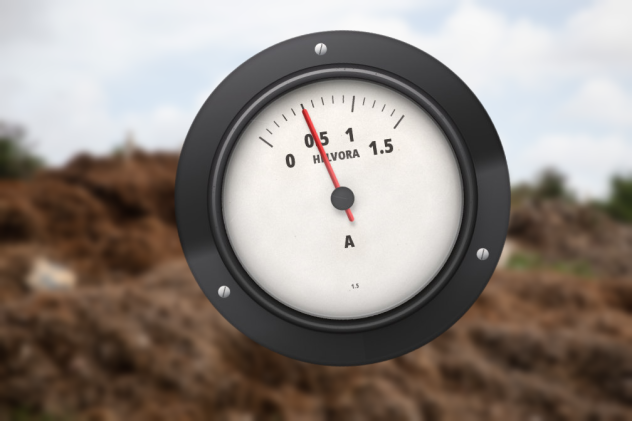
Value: 0.5 (A)
